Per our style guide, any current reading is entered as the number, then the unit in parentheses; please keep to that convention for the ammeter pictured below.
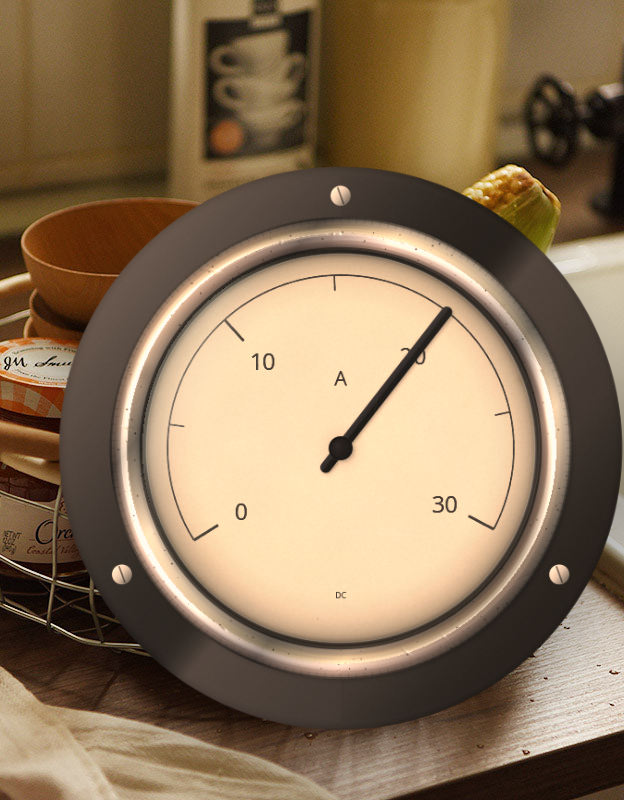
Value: 20 (A)
